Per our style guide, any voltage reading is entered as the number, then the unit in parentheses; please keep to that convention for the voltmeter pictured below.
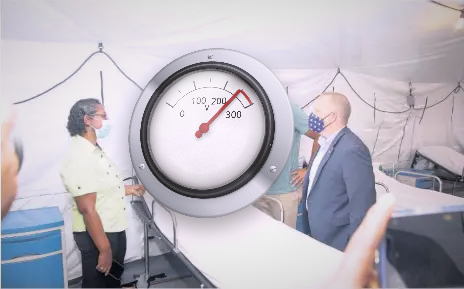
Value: 250 (V)
